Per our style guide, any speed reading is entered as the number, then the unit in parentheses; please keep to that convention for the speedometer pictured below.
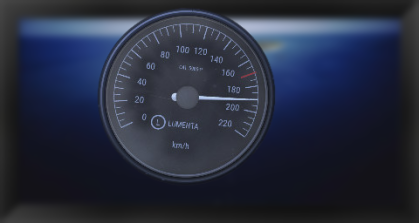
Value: 190 (km/h)
